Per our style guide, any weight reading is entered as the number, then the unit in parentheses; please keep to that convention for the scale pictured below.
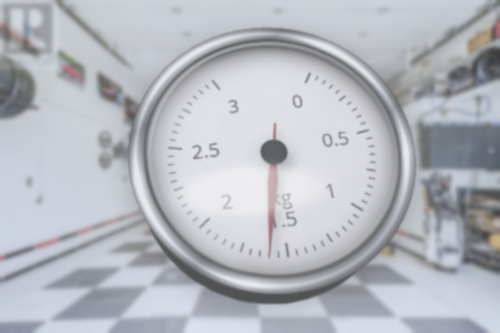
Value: 1.6 (kg)
